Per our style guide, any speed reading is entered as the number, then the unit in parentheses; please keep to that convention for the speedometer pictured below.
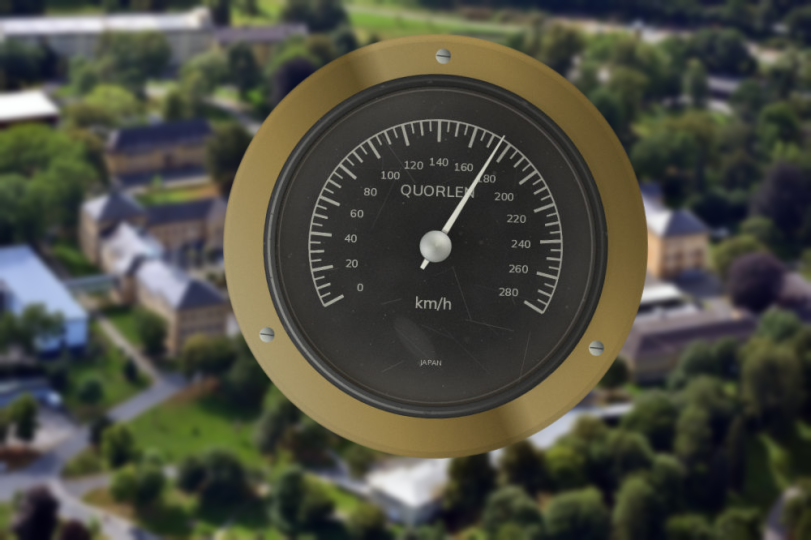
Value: 175 (km/h)
